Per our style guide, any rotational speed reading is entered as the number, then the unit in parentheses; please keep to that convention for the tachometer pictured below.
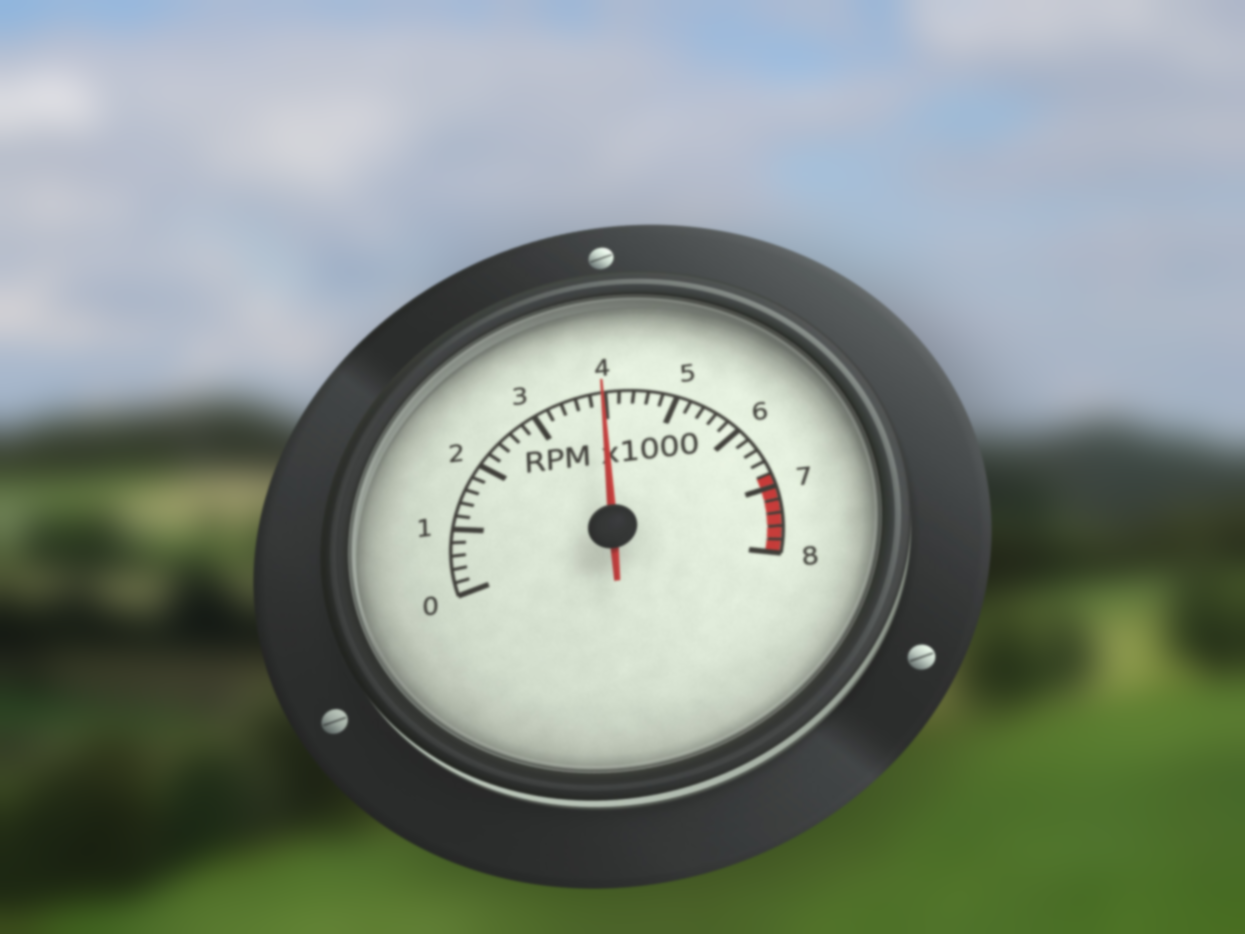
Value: 4000 (rpm)
